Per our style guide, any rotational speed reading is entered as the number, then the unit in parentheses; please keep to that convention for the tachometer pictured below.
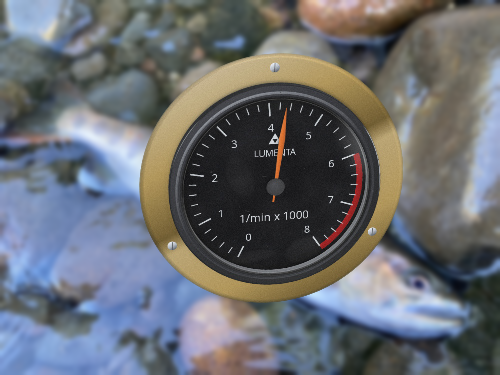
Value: 4300 (rpm)
